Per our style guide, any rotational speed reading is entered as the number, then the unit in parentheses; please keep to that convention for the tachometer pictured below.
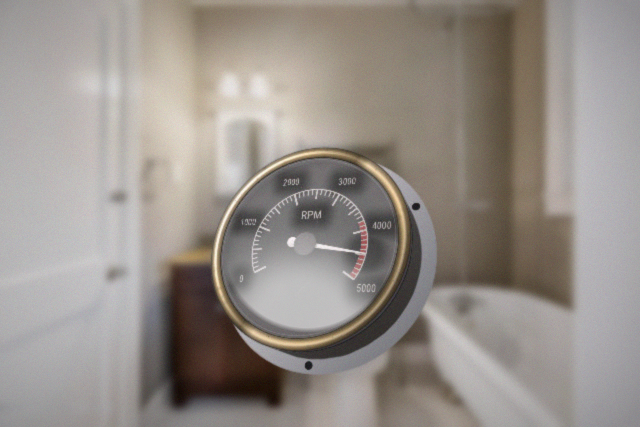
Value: 4500 (rpm)
